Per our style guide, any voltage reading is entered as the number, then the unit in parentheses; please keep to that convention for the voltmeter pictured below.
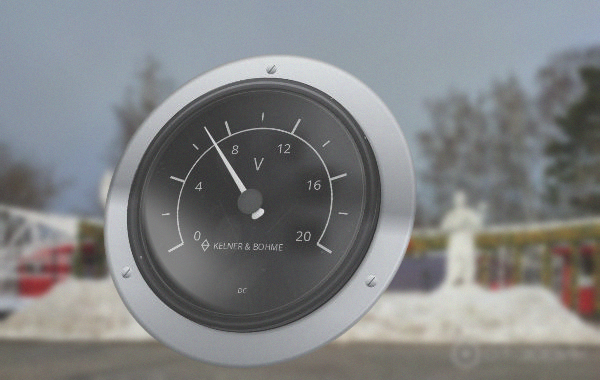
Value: 7 (V)
